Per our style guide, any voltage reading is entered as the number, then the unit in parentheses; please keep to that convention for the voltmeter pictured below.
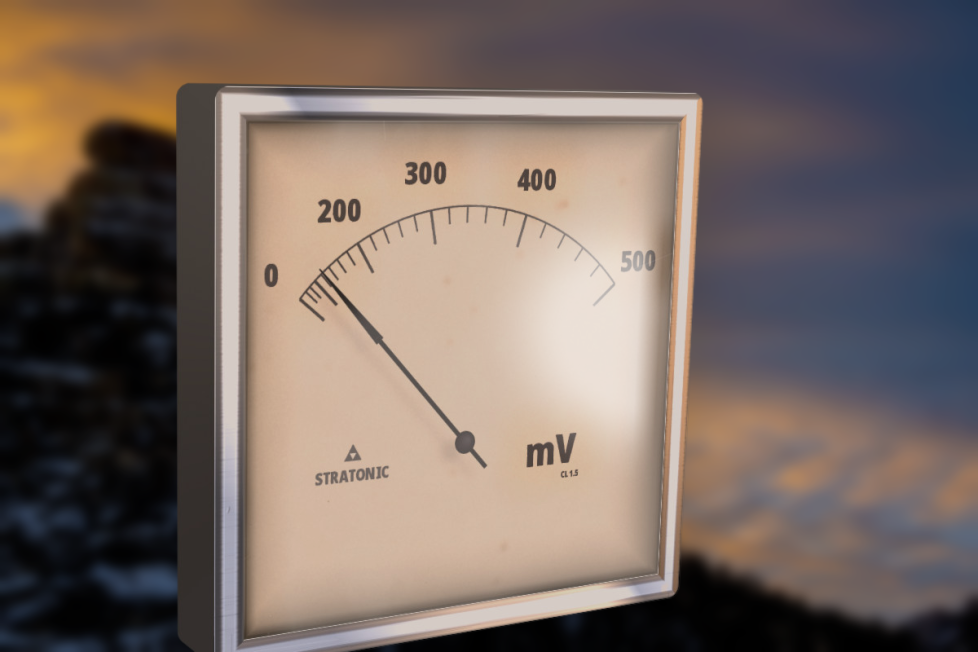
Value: 120 (mV)
